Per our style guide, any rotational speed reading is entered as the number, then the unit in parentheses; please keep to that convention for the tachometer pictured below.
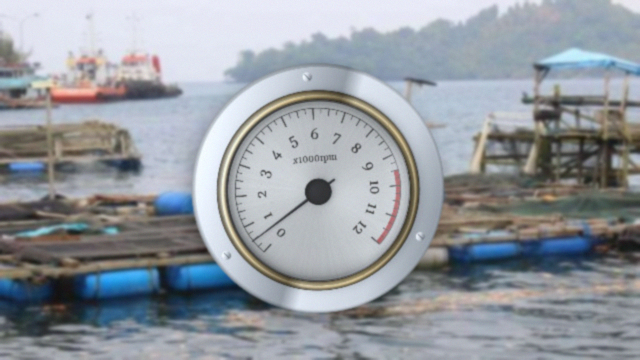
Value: 500 (rpm)
